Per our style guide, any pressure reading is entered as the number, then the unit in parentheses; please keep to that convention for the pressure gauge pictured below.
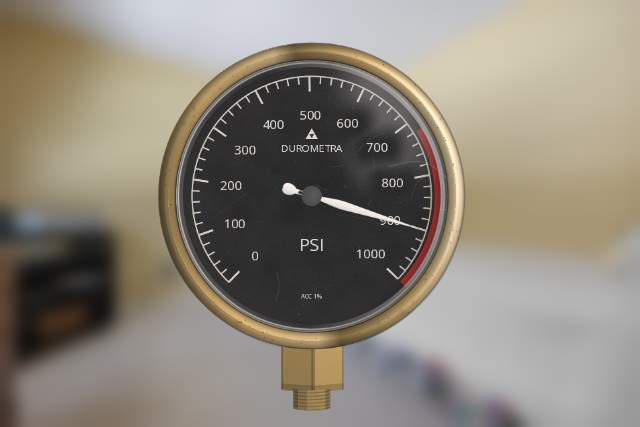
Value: 900 (psi)
